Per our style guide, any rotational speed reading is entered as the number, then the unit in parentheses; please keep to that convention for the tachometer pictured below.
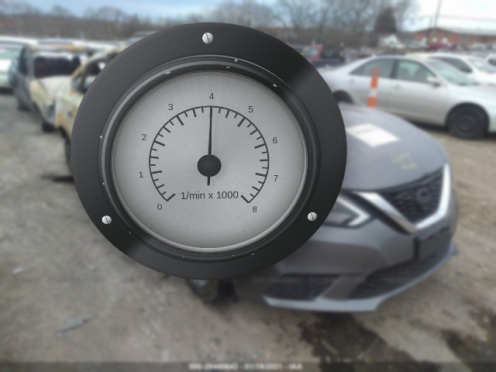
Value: 4000 (rpm)
